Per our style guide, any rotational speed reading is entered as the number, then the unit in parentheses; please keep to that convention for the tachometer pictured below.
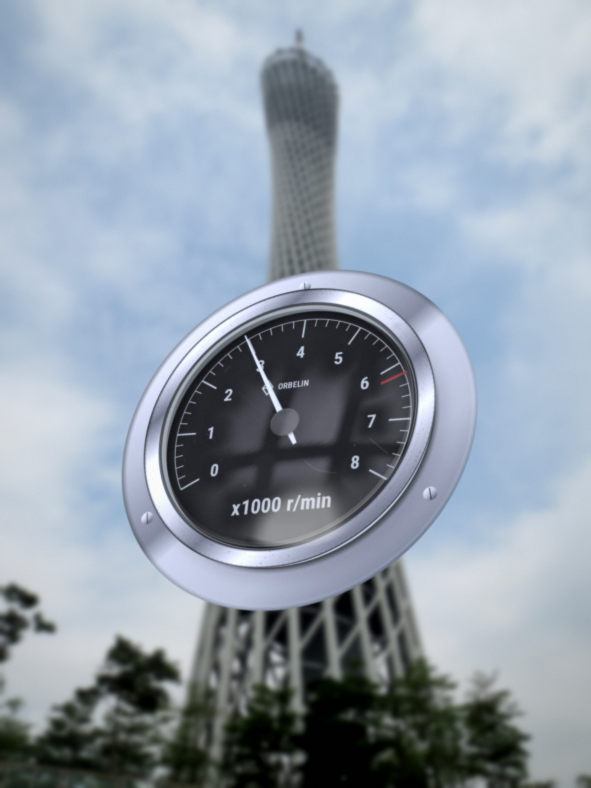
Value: 3000 (rpm)
